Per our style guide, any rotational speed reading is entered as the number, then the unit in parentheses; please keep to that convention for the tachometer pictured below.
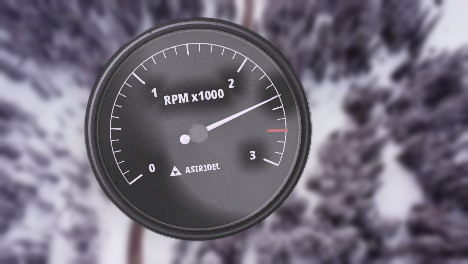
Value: 2400 (rpm)
